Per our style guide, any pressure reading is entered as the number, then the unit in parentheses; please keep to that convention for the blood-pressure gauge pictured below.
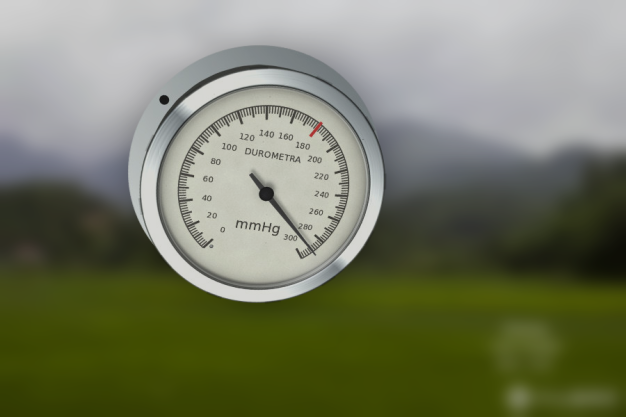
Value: 290 (mmHg)
